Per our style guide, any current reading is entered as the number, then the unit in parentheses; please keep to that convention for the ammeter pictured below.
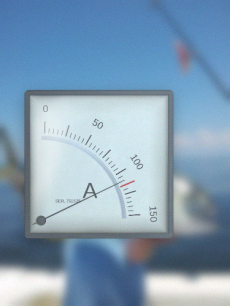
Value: 110 (A)
